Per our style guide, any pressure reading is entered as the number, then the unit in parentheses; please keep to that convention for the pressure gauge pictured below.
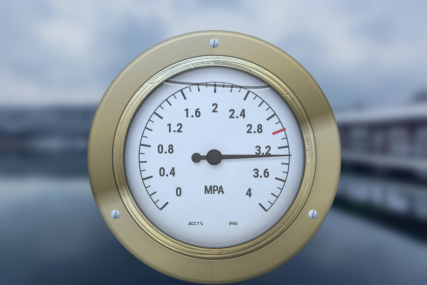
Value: 3.3 (MPa)
